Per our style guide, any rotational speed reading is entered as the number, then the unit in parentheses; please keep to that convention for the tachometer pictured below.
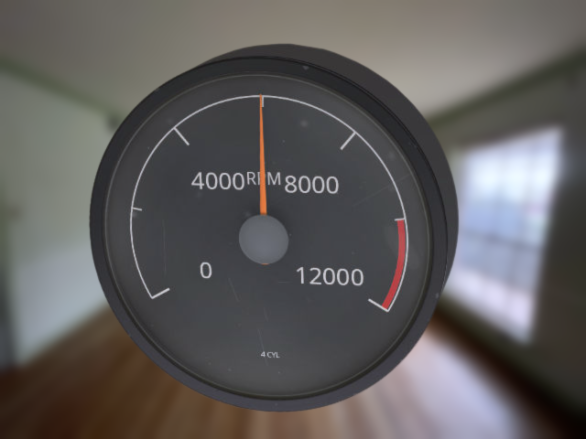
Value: 6000 (rpm)
